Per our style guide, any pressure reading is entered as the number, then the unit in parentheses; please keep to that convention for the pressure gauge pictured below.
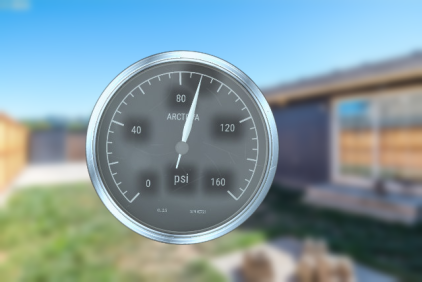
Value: 90 (psi)
